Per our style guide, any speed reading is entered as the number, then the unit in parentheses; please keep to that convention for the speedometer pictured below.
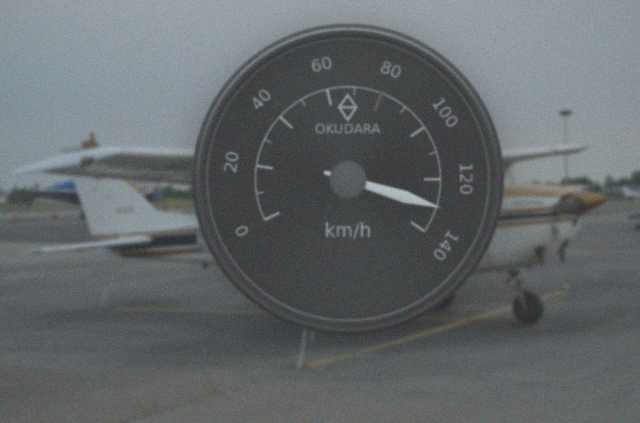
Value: 130 (km/h)
